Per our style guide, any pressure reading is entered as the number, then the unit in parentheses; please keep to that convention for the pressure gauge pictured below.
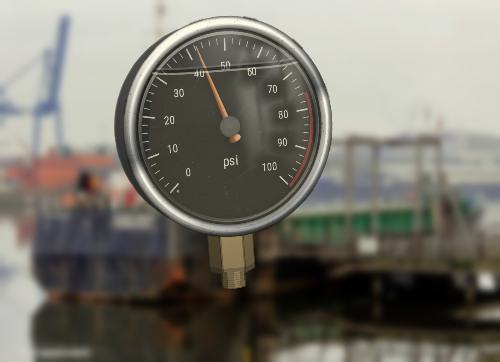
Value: 42 (psi)
